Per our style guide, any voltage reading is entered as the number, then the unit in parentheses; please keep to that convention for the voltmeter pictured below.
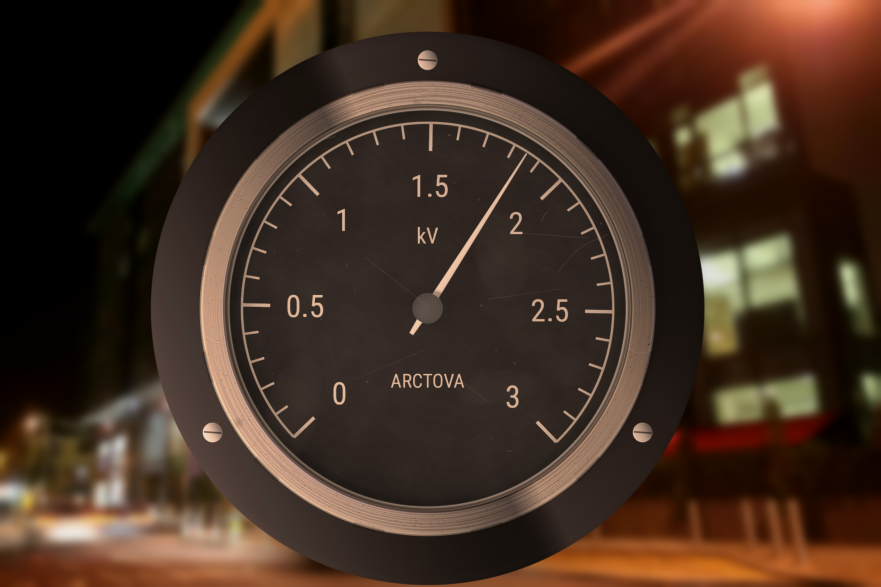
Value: 1.85 (kV)
